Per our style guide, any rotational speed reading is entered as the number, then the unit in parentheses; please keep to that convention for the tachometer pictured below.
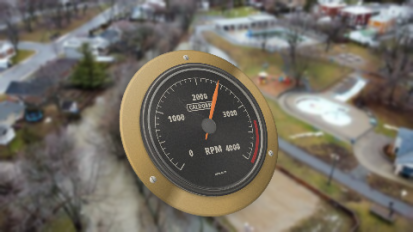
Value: 2400 (rpm)
